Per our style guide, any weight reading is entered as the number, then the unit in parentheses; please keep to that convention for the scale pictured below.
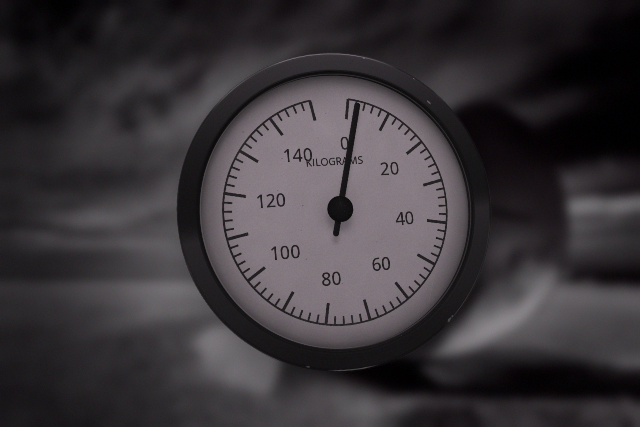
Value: 2 (kg)
